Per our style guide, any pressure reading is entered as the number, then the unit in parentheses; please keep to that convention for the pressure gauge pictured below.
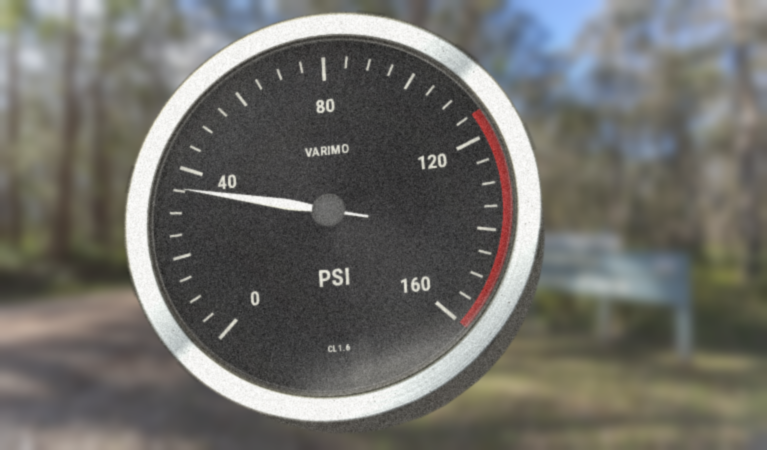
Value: 35 (psi)
